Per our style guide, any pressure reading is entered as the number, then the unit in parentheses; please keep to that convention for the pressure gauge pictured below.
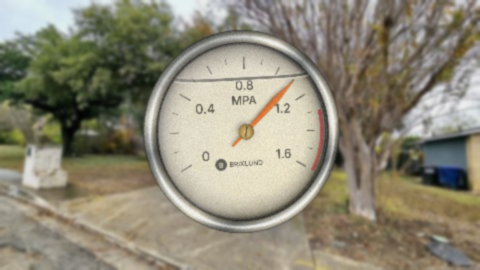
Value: 1.1 (MPa)
